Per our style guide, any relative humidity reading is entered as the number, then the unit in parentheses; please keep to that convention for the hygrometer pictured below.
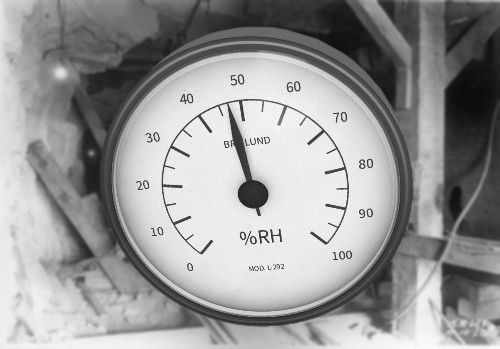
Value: 47.5 (%)
